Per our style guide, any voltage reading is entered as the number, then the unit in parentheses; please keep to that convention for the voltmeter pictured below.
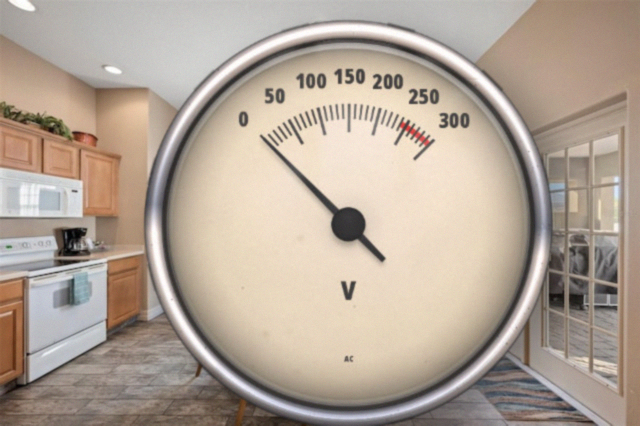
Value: 0 (V)
